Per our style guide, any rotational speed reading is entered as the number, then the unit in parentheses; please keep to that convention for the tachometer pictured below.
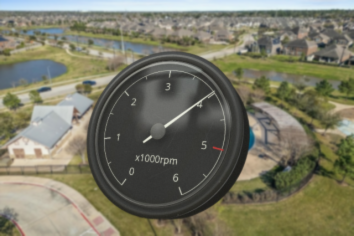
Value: 4000 (rpm)
